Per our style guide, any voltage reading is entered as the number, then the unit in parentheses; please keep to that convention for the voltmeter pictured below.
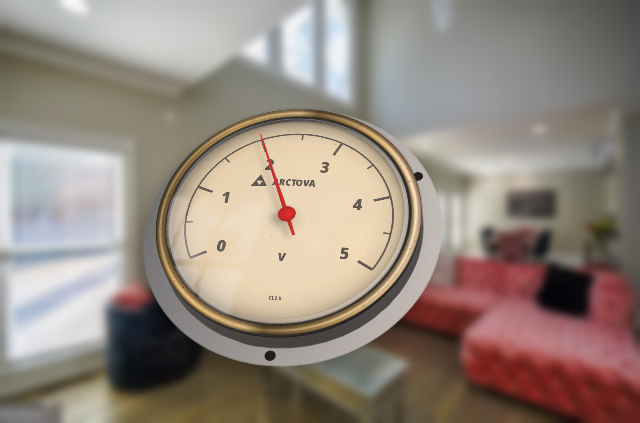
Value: 2 (V)
